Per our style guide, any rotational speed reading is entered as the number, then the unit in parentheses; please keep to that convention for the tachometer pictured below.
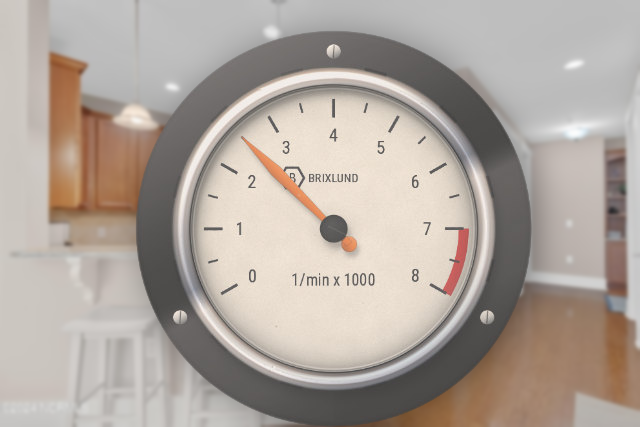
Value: 2500 (rpm)
